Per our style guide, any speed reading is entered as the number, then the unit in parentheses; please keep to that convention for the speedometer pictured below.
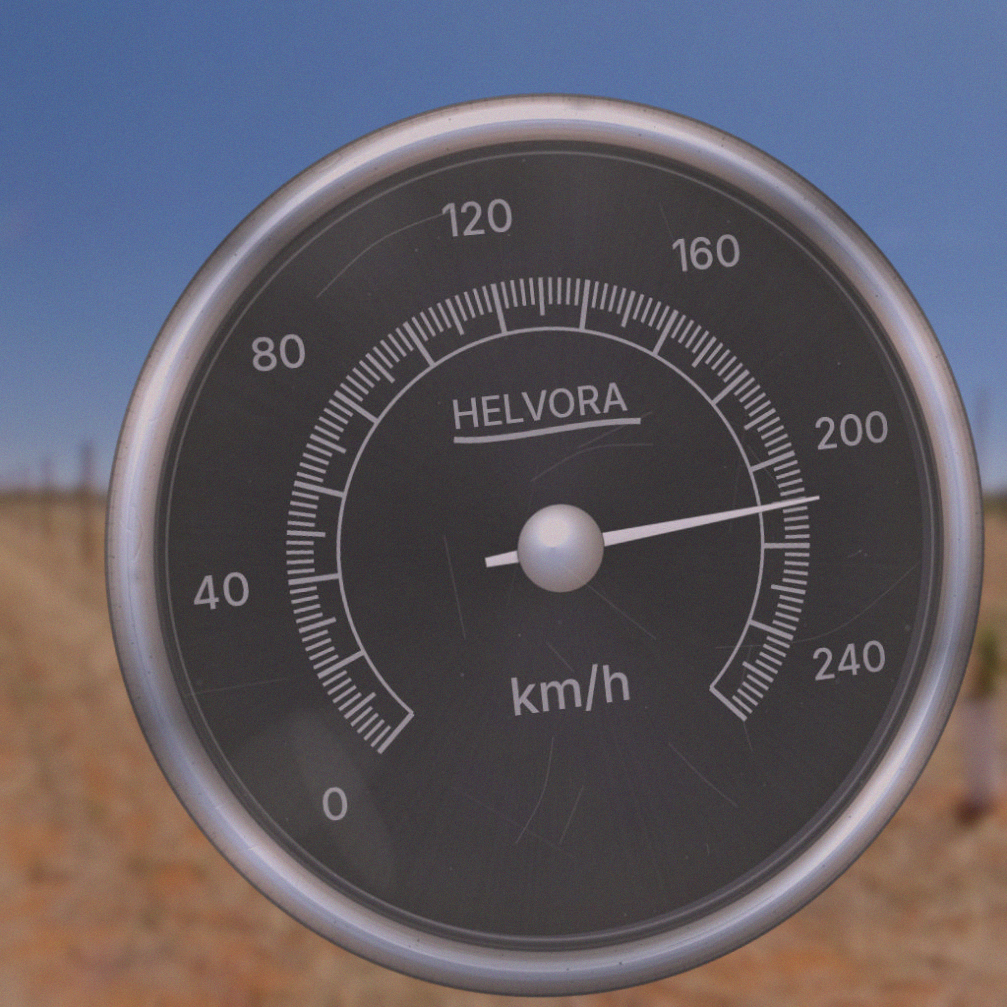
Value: 210 (km/h)
